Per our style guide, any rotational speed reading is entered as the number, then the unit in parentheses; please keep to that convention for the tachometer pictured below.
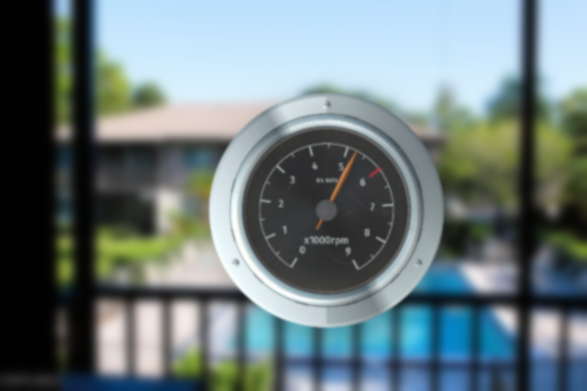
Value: 5250 (rpm)
